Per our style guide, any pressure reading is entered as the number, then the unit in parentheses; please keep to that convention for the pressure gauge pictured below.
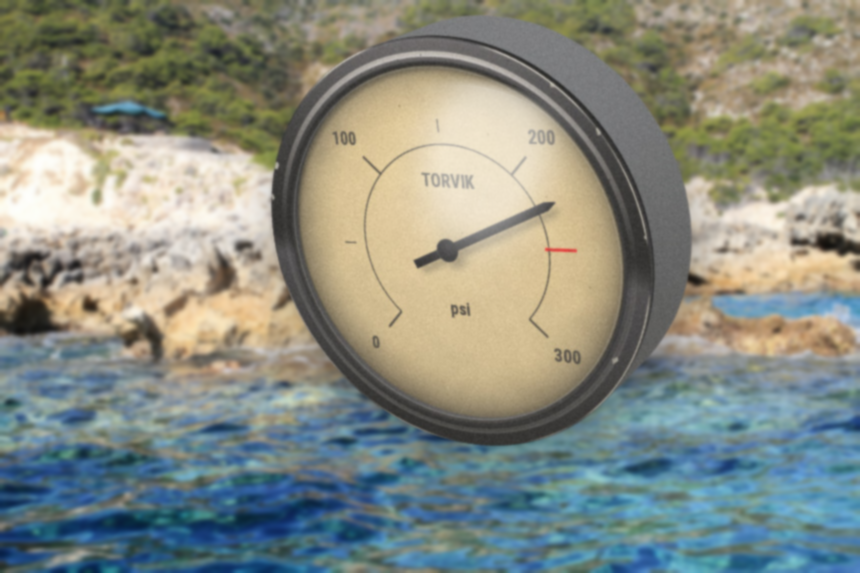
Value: 225 (psi)
